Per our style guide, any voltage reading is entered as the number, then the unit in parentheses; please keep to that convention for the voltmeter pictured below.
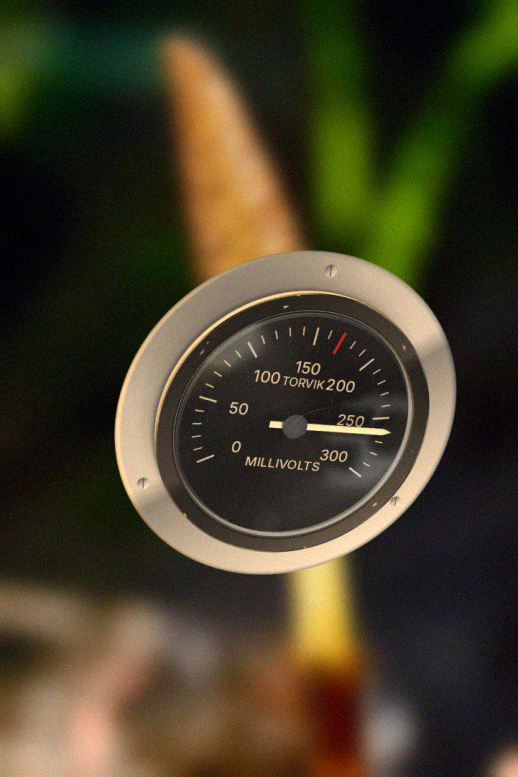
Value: 260 (mV)
